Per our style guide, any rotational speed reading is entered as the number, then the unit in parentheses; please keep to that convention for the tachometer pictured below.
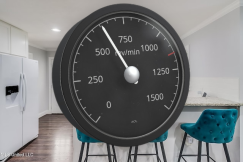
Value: 600 (rpm)
